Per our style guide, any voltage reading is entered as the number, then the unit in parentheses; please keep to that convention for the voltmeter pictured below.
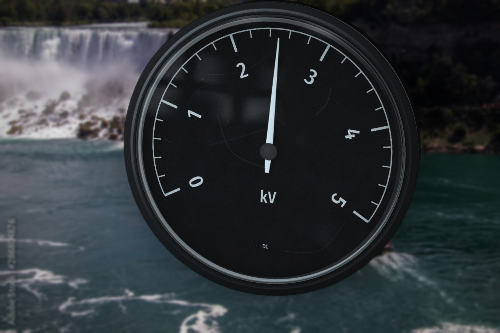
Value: 2.5 (kV)
